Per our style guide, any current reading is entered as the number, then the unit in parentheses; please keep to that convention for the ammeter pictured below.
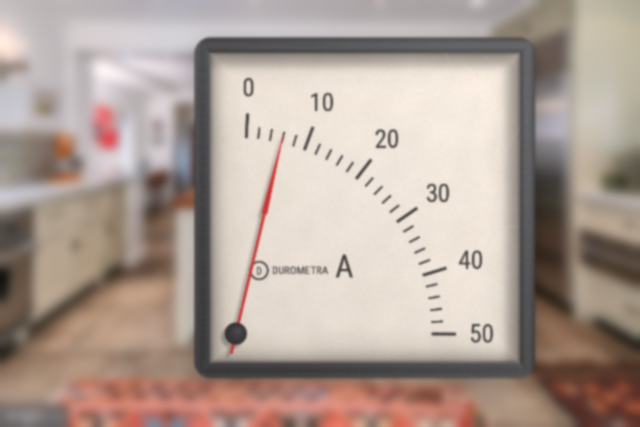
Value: 6 (A)
